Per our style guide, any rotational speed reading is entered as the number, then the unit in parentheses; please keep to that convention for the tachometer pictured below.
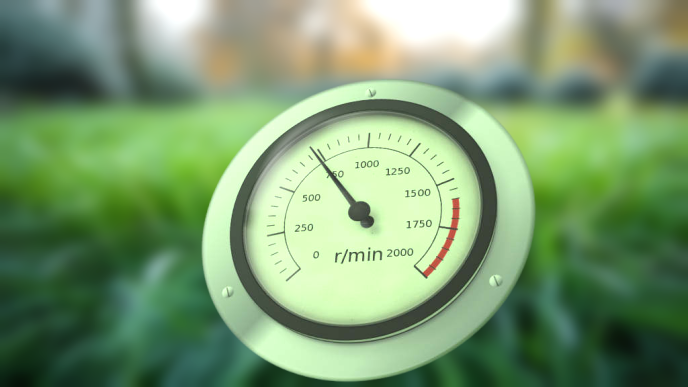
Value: 725 (rpm)
